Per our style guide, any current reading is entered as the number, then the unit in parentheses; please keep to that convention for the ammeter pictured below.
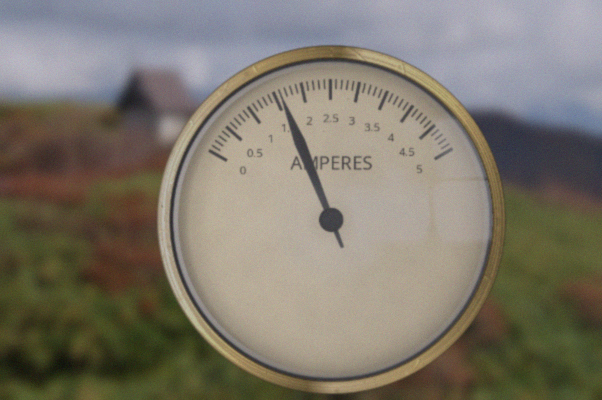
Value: 1.6 (A)
